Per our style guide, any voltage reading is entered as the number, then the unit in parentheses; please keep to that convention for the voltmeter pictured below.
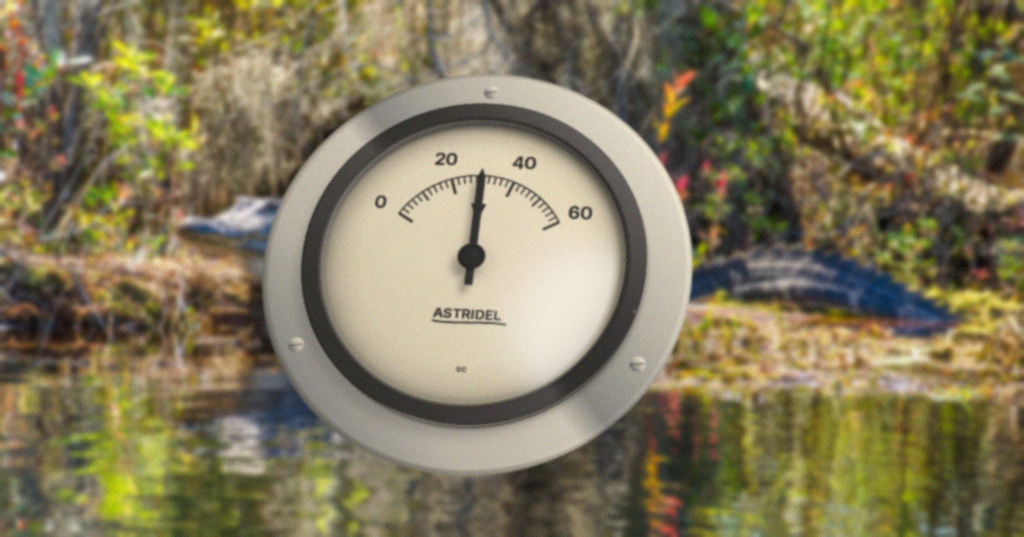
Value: 30 (V)
